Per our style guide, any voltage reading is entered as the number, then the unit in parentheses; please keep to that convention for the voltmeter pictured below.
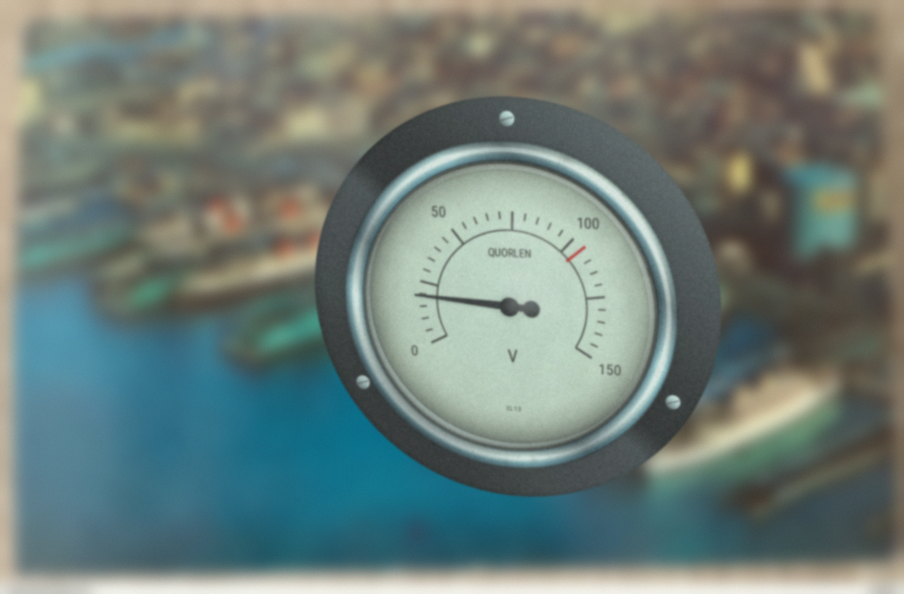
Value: 20 (V)
